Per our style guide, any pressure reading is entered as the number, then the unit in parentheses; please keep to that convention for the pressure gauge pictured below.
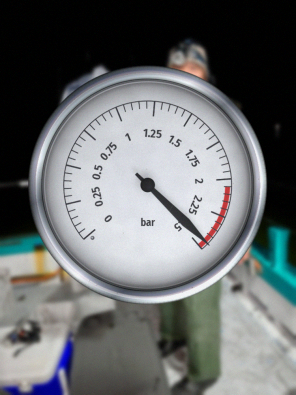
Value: 2.45 (bar)
